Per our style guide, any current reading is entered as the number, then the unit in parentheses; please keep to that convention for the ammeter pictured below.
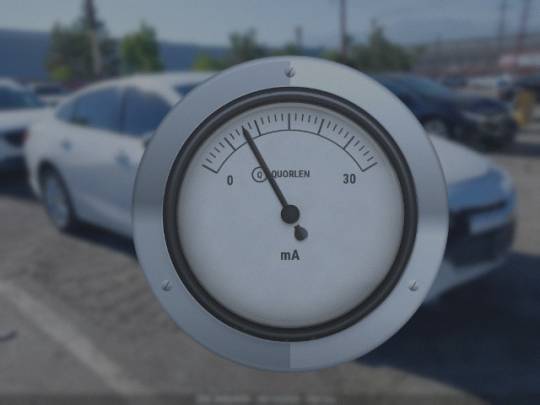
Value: 8 (mA)
